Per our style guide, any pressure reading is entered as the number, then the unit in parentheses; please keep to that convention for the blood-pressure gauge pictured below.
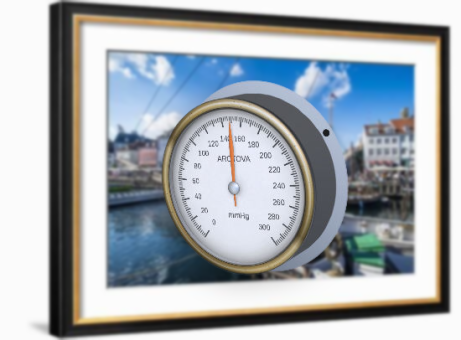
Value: 150 (mmHg)
